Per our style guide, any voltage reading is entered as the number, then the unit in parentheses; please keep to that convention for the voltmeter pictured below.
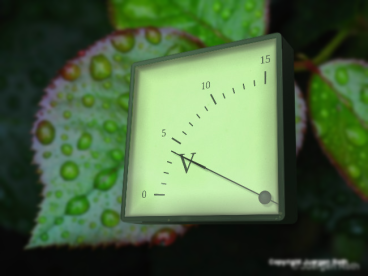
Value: 4 (V)
